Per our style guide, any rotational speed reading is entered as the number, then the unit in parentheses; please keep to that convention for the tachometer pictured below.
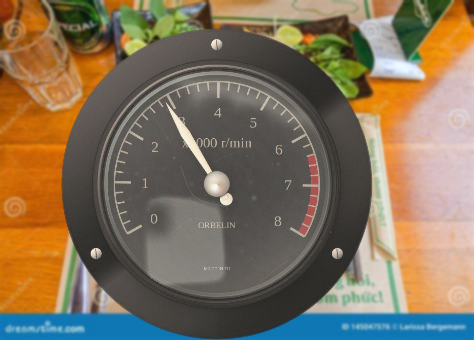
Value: 2900 (rpm)
